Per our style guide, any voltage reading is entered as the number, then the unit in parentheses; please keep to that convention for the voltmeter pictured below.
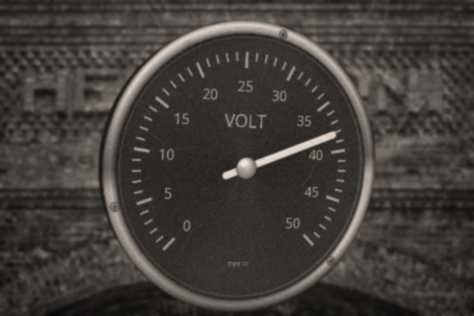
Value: 38 (V)
